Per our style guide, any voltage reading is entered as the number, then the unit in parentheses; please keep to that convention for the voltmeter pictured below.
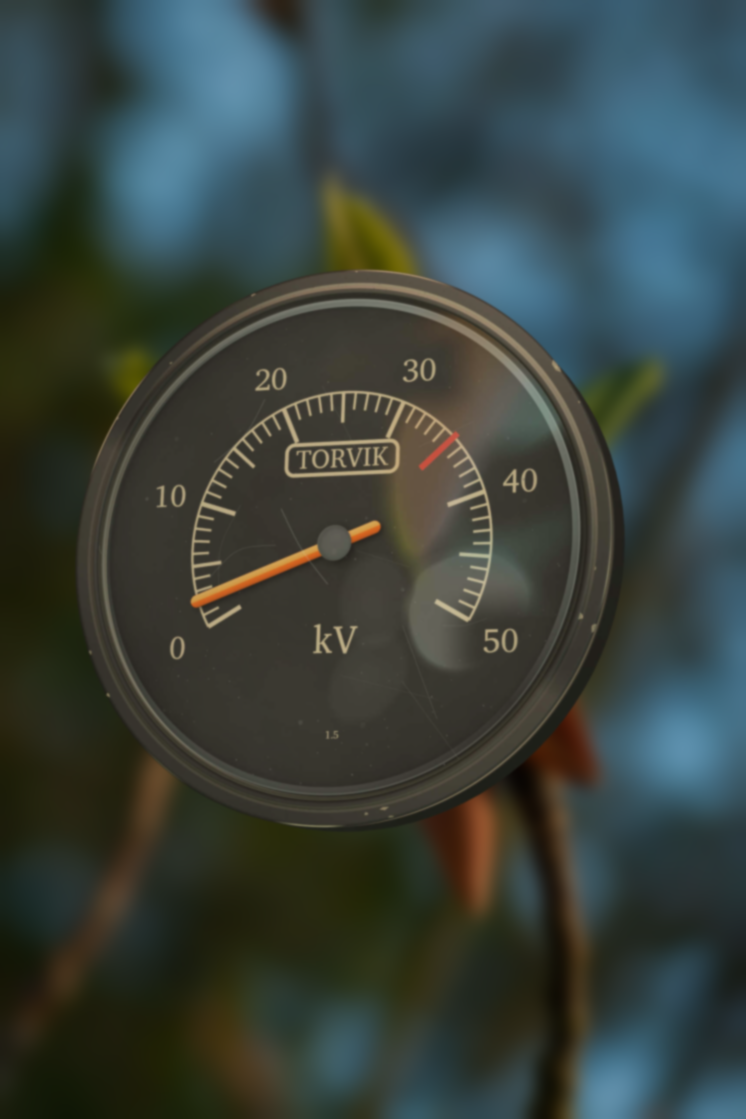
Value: 2 (kV)
